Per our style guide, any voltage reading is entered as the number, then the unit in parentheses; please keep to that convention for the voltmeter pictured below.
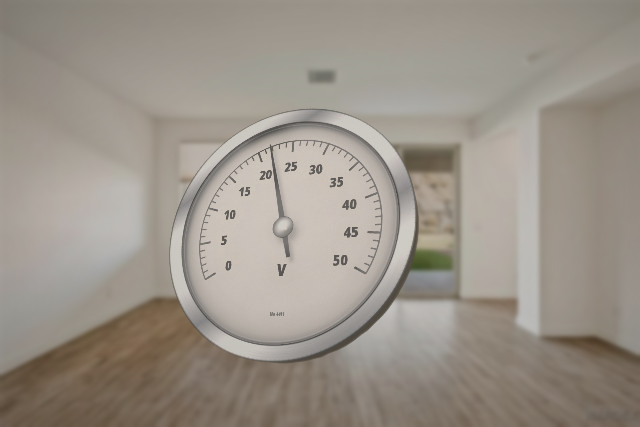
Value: 22 (V)
